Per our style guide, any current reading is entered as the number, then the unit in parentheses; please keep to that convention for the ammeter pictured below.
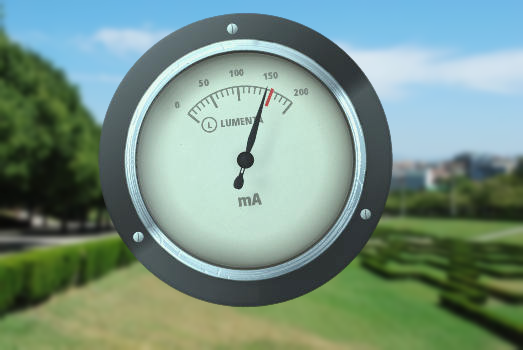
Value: 150 (mA)
